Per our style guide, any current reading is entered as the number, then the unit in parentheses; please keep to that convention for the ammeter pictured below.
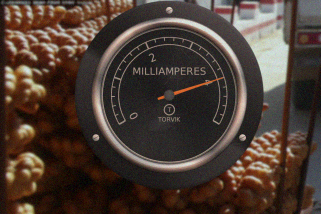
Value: 4 (mA)
